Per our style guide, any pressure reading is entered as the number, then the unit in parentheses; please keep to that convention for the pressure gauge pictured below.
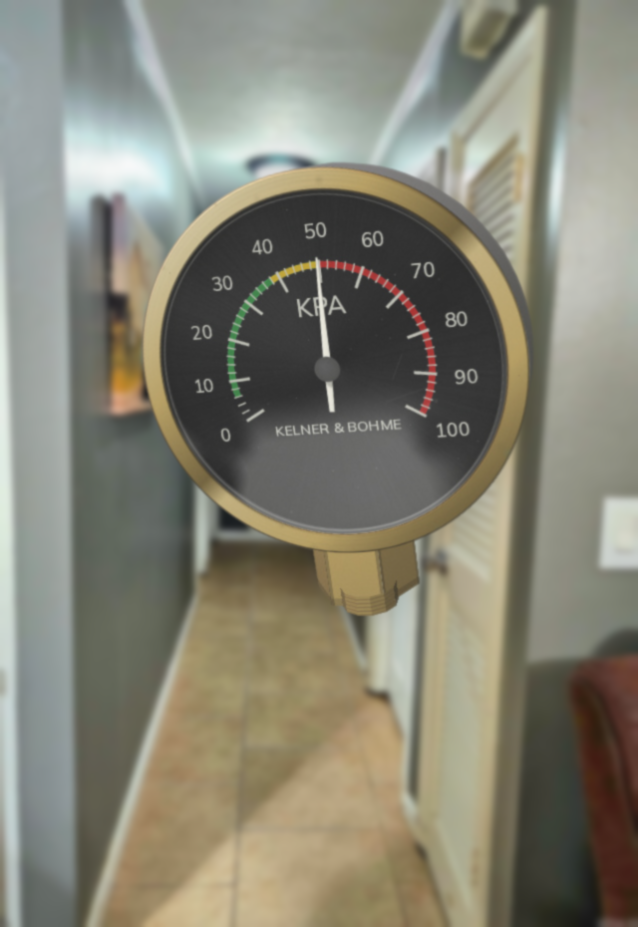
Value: 50 (kPa)
